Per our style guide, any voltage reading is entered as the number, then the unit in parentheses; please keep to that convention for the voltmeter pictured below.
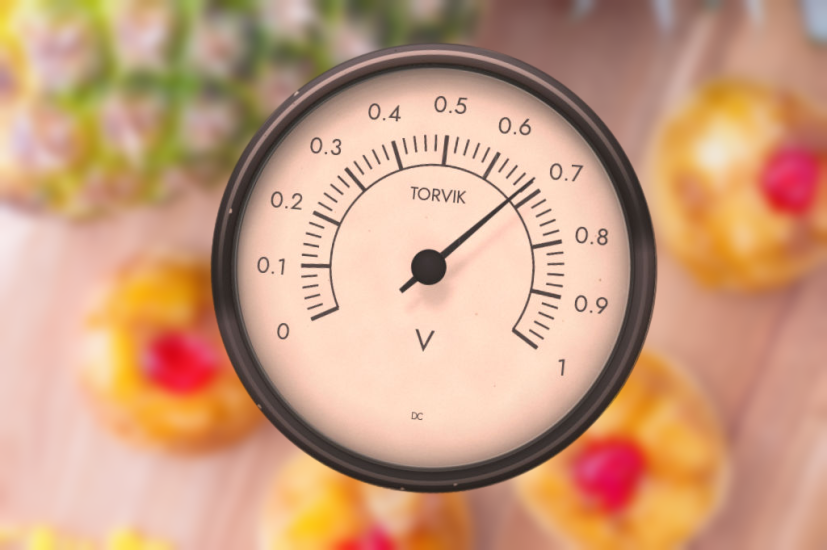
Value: 0.68 (V)
